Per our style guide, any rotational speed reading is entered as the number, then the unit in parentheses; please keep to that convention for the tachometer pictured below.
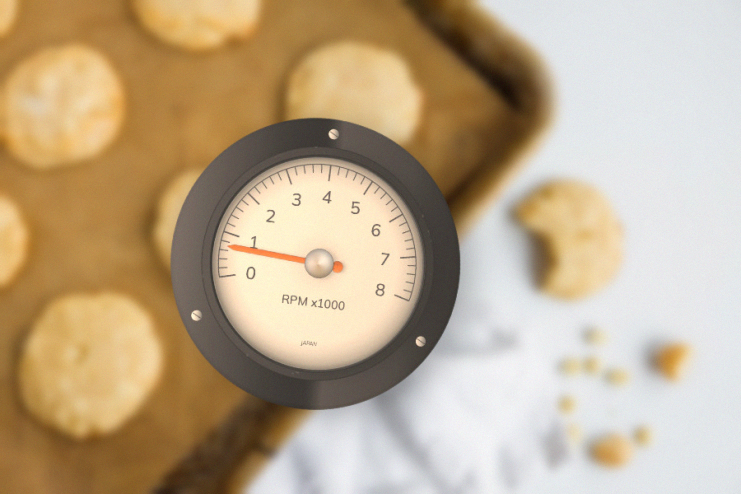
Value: 700 (rpm)
